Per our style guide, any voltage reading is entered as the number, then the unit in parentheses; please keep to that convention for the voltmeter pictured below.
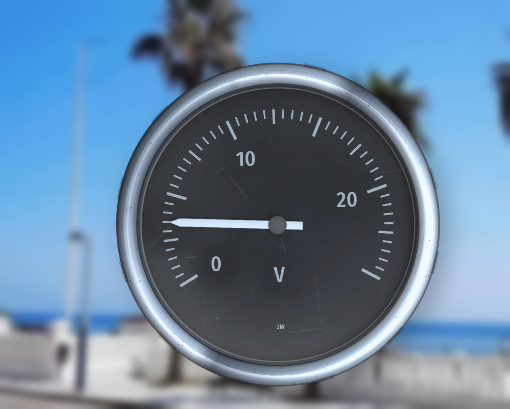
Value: 3.5 (V)
